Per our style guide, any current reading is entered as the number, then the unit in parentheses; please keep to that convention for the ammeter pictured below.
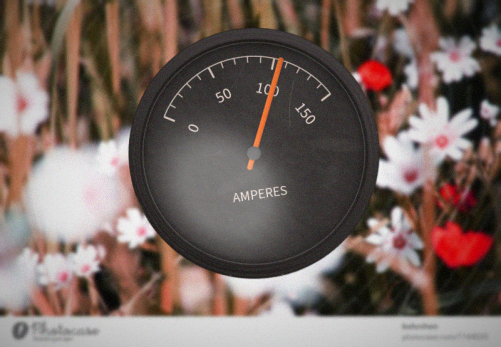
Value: 105 (A)
